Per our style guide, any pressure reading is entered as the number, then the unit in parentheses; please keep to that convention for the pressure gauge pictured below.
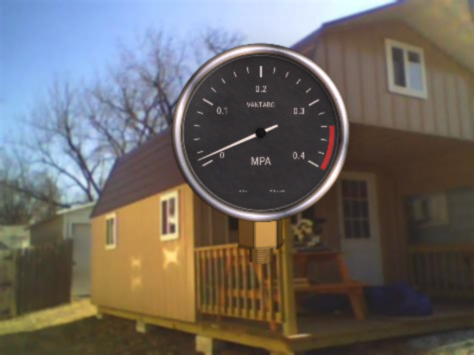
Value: 0.01 (MPa)
